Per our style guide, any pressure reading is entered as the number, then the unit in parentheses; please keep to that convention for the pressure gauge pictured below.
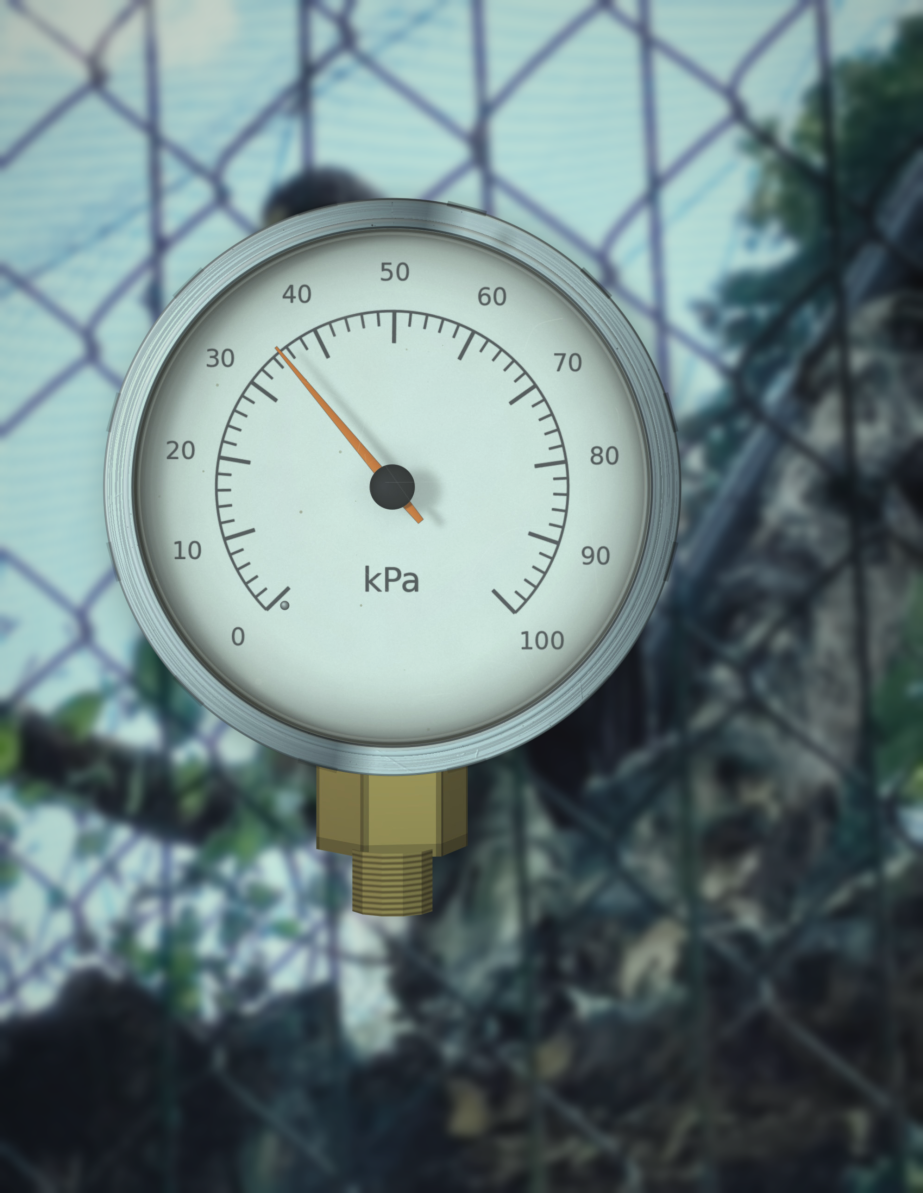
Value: 35 (kPa)
